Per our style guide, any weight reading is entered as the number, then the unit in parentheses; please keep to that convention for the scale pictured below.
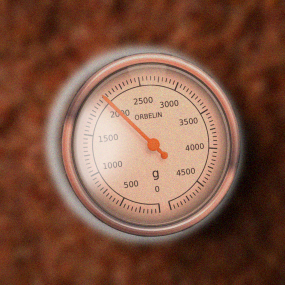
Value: 2000 (g)
